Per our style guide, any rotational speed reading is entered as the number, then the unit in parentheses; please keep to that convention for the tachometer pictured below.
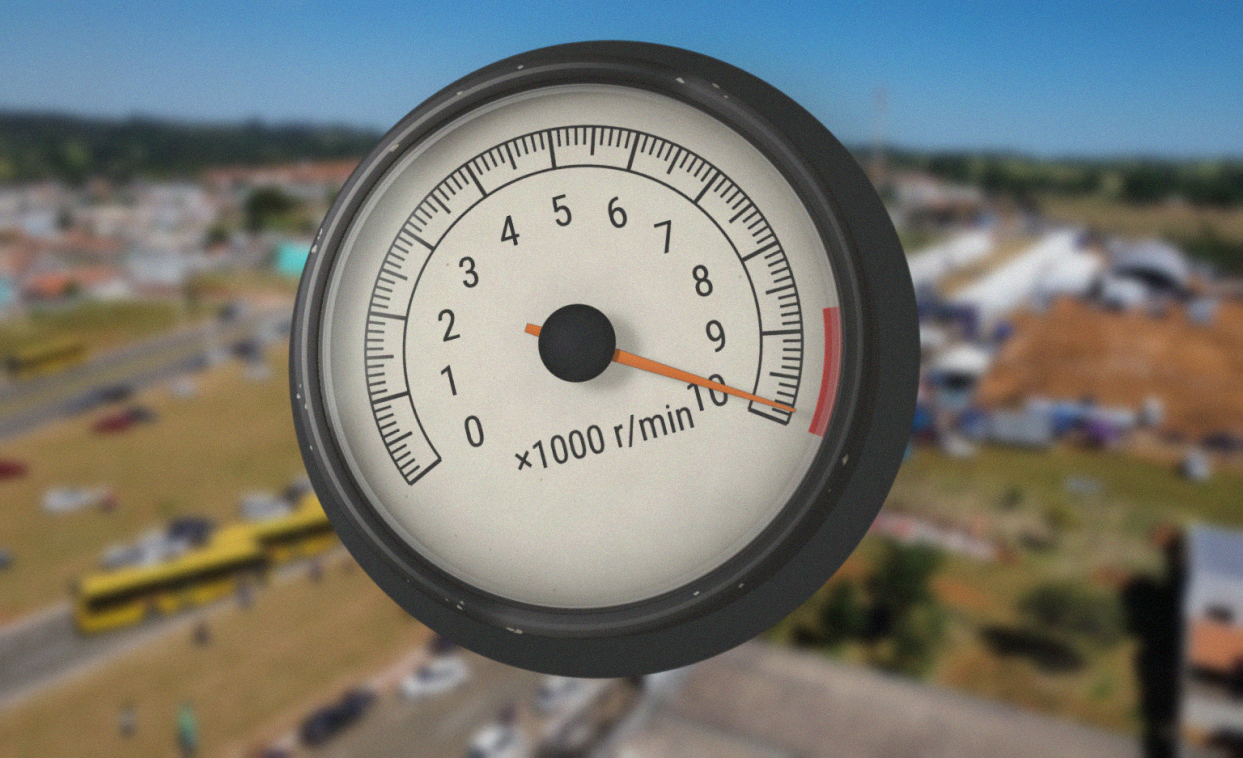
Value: 9850 (rpm)
